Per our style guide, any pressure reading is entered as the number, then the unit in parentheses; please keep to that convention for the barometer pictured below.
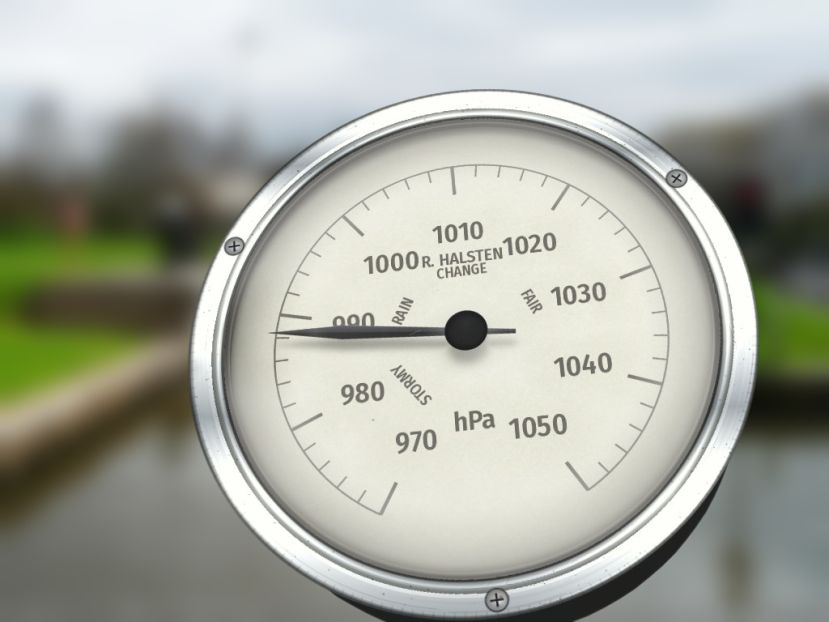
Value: 988 (hPa)
